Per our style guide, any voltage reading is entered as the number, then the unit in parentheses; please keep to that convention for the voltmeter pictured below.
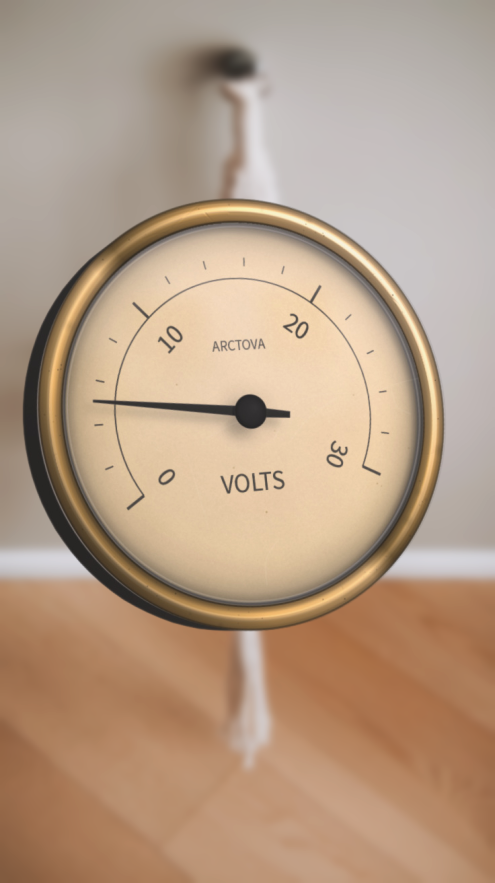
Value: 5 (V)
